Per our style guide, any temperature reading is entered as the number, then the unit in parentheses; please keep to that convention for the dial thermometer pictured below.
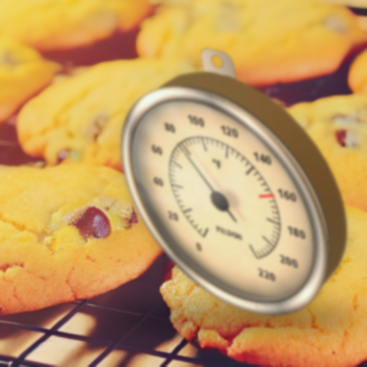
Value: 80 (°F)
